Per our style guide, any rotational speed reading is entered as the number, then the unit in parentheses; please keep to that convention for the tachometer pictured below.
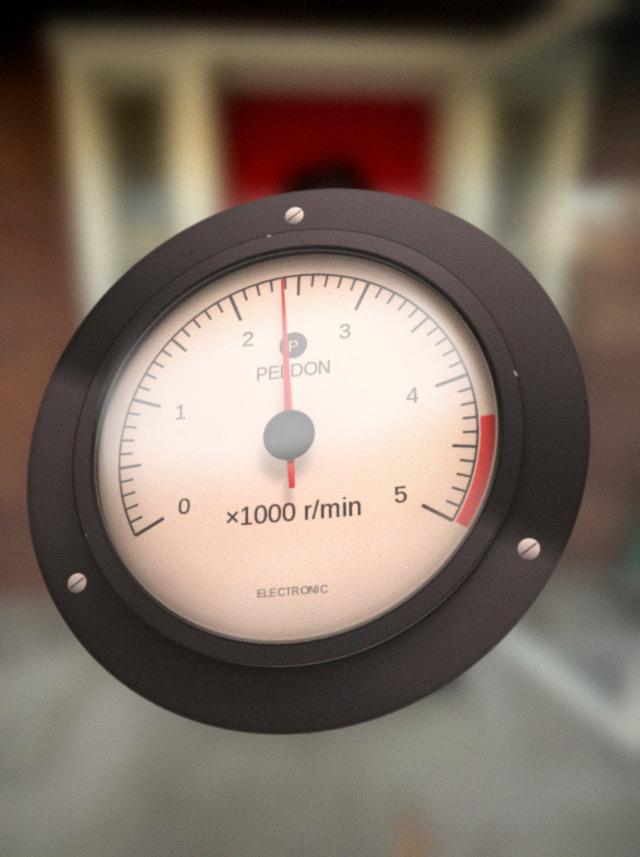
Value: 2400 (rpm)
